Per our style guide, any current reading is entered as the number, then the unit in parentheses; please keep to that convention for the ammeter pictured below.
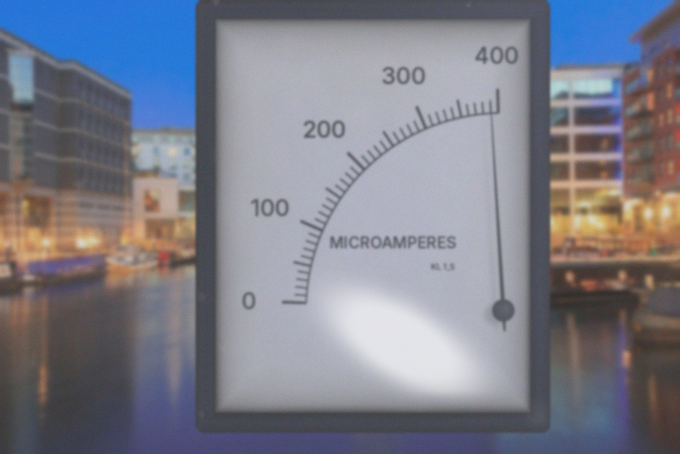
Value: 390 (µA)
